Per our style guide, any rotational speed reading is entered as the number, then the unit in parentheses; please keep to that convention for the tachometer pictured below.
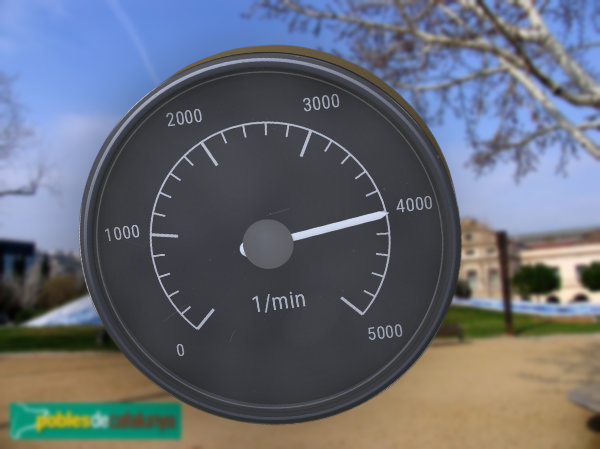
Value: 4000 (rpm)
